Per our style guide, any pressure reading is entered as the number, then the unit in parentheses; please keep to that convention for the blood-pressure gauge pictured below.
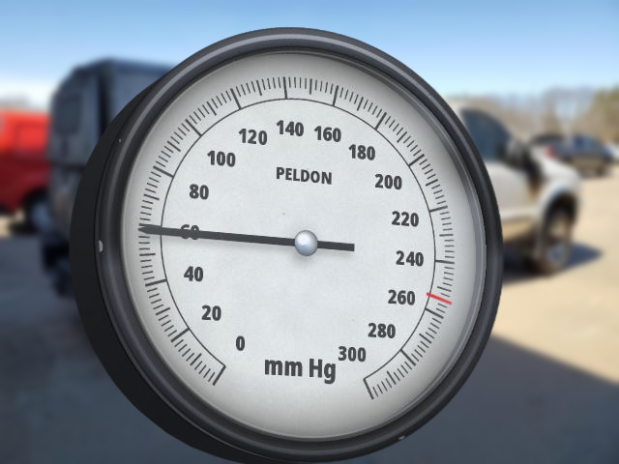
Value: 58 (mmHg)
